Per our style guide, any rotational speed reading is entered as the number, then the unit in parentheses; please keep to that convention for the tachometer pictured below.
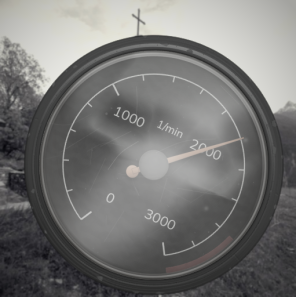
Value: 2000 (rpm)
